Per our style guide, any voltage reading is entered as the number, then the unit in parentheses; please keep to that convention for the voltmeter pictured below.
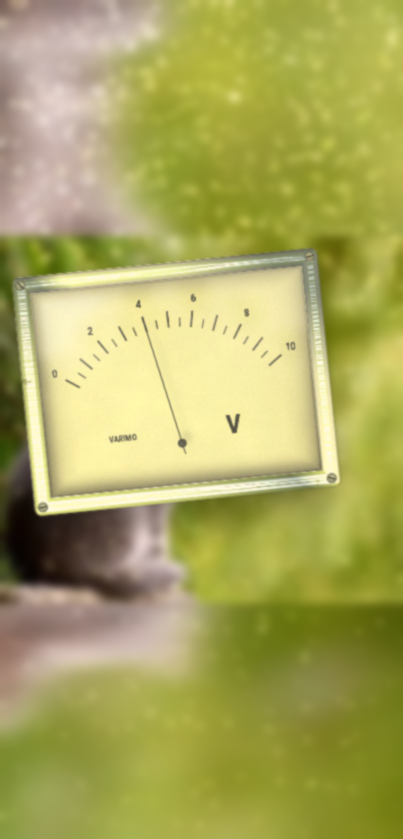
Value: 4 (V)
